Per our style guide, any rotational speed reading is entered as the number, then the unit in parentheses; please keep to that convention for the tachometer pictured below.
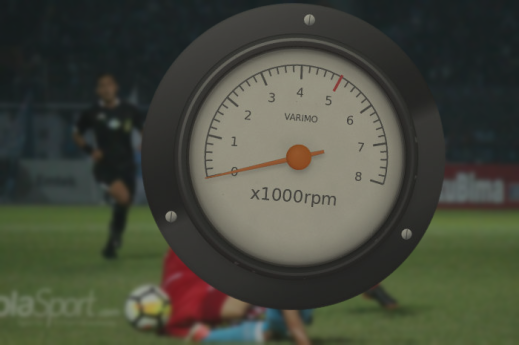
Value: 0 (rpm)
